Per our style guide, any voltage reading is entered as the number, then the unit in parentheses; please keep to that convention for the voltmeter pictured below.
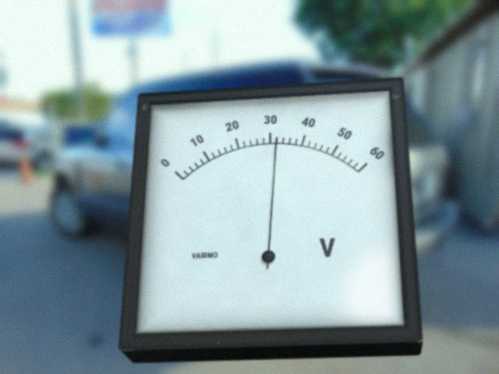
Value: 32 (V)
